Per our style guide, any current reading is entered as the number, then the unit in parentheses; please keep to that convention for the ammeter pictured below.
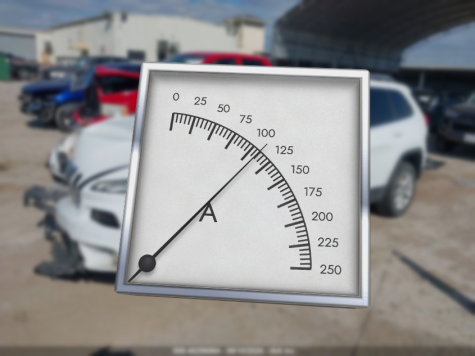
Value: 110 (A)
